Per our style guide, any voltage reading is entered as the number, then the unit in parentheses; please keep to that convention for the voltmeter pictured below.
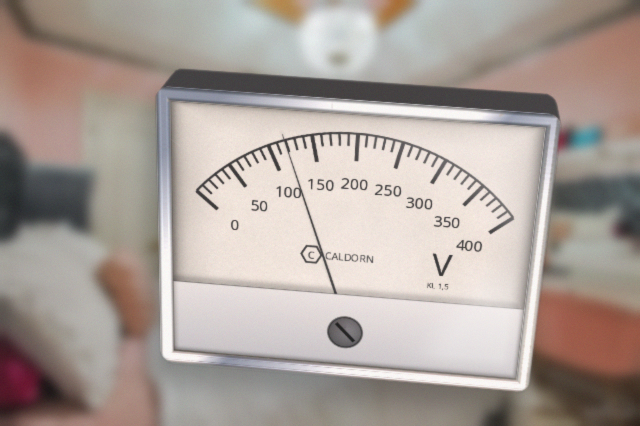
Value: 120 (V)
